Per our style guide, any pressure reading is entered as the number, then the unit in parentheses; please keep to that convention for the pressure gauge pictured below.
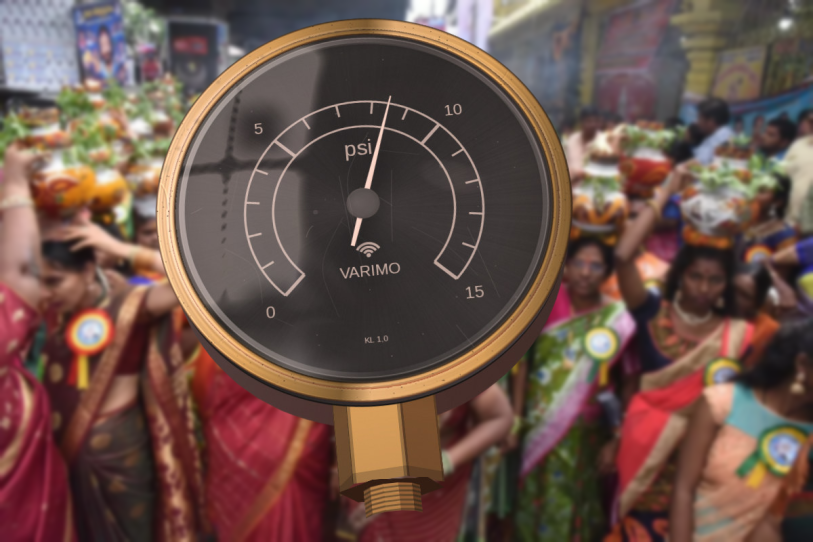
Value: 8.5 (psi)
